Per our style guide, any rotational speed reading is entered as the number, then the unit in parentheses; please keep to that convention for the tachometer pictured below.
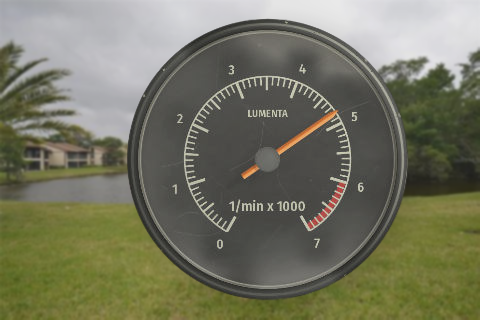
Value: 4800 (rpm)
